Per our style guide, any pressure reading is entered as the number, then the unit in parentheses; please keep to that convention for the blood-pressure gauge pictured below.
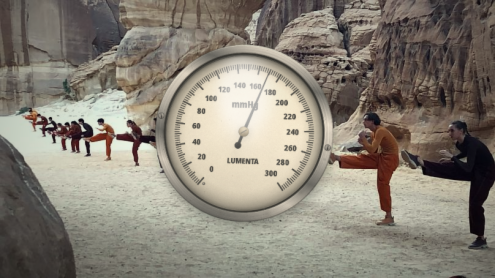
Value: 170 (mmHg)
